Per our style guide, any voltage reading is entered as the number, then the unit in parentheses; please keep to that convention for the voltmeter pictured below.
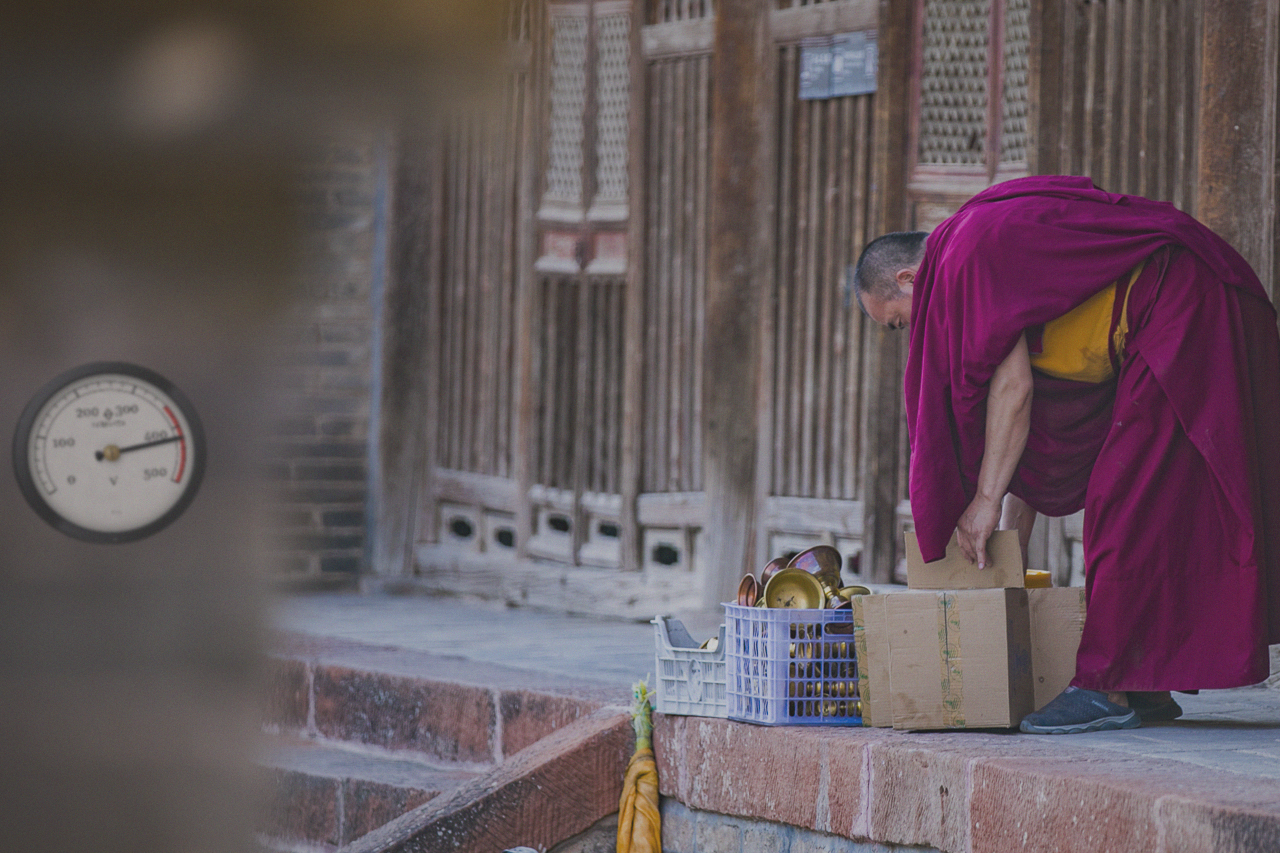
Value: 420 (V)
